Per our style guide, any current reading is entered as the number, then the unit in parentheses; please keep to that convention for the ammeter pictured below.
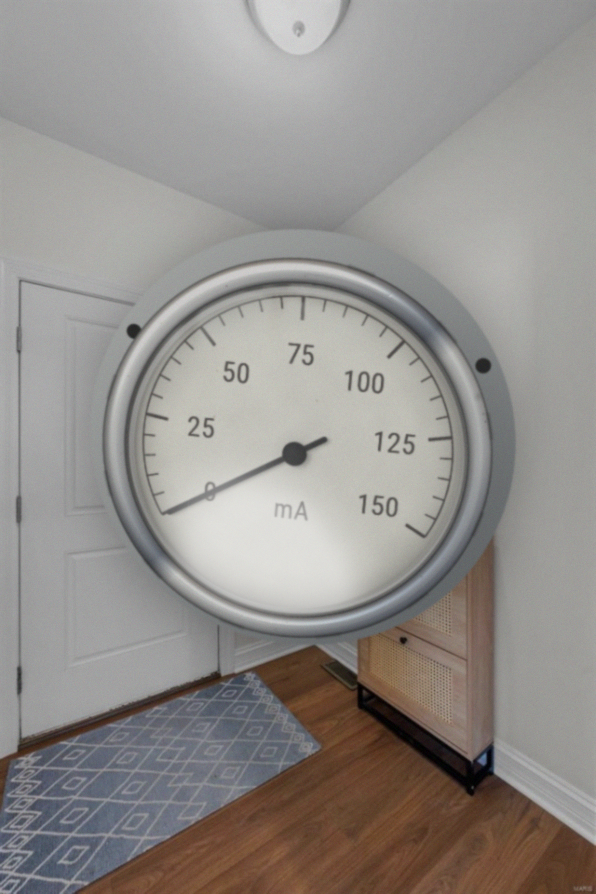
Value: 0 (mA)
